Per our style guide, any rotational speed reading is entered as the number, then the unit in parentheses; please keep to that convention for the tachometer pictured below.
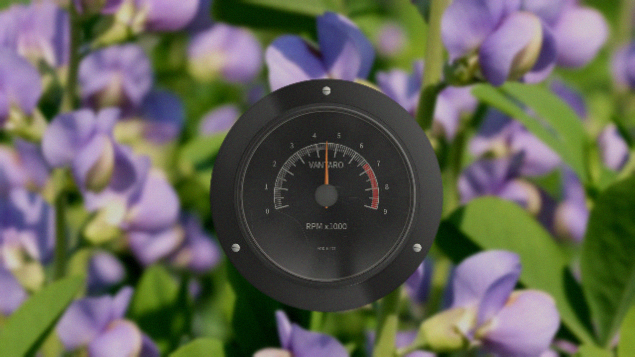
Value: 4500 (rpm)
